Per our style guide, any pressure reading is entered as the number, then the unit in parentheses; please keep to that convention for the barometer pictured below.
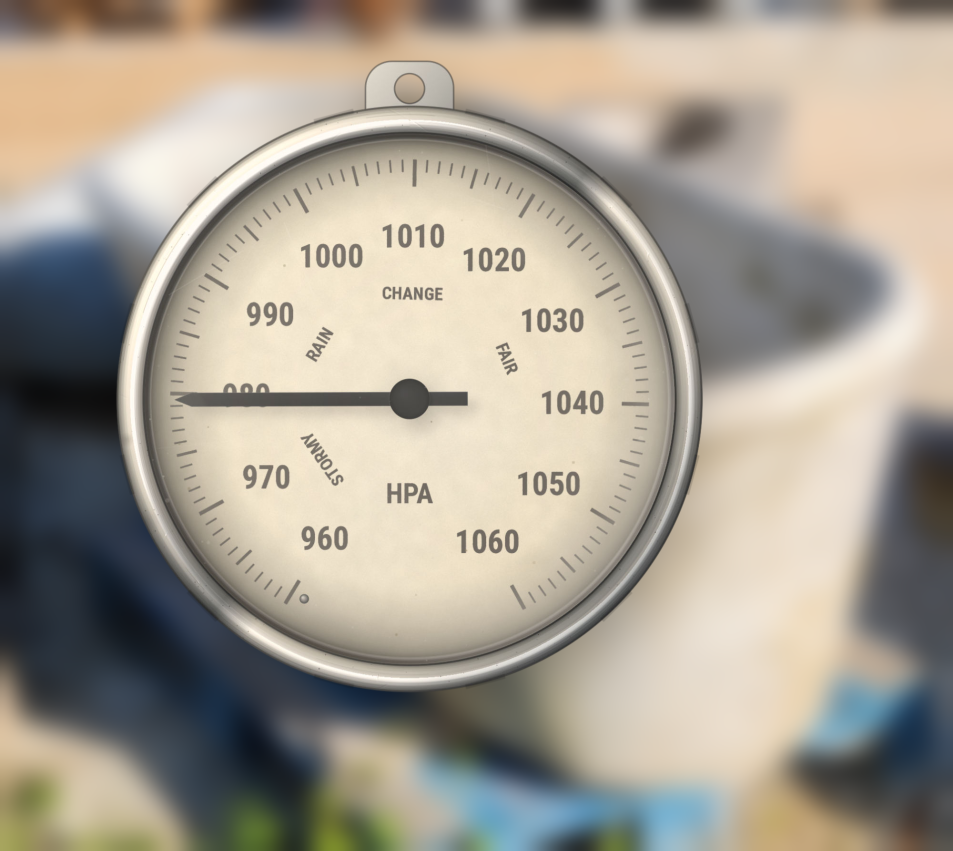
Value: 979.5 (hPa)
